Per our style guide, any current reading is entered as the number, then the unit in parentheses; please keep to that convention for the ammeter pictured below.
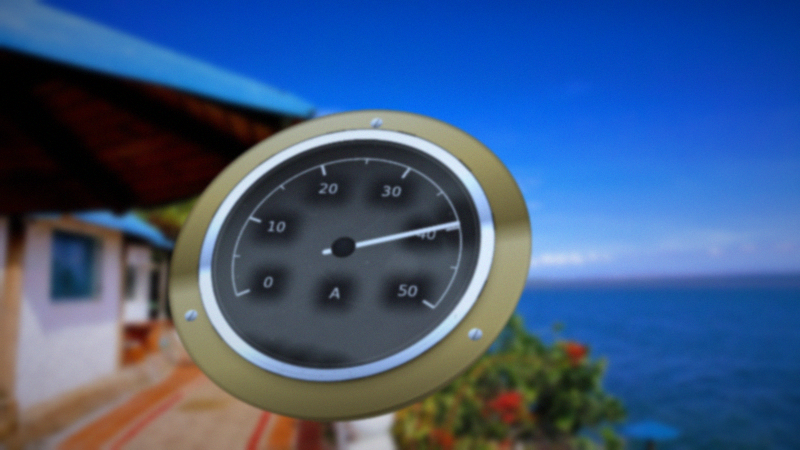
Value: 40 (A)
